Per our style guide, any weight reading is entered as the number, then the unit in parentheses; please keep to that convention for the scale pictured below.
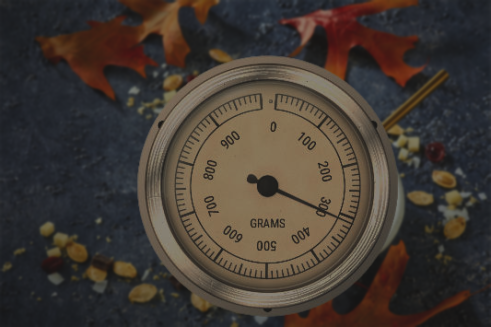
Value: 310 (g)
